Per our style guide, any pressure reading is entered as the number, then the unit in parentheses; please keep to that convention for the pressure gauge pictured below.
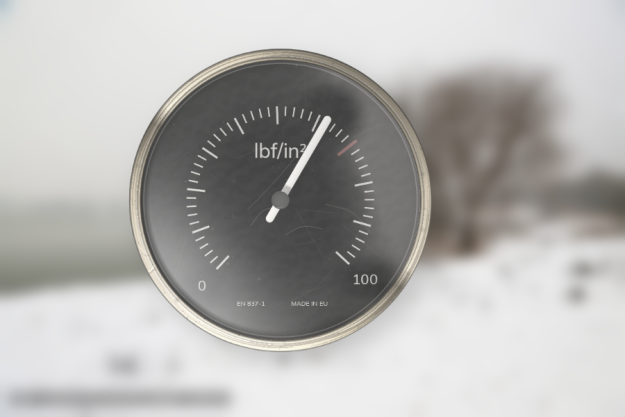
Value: 62 (psi)
